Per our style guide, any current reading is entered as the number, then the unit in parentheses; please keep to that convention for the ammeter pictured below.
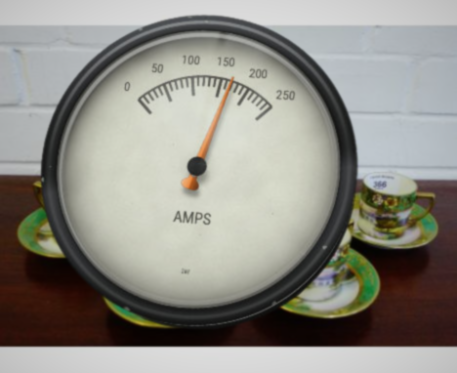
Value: 170 (A)
